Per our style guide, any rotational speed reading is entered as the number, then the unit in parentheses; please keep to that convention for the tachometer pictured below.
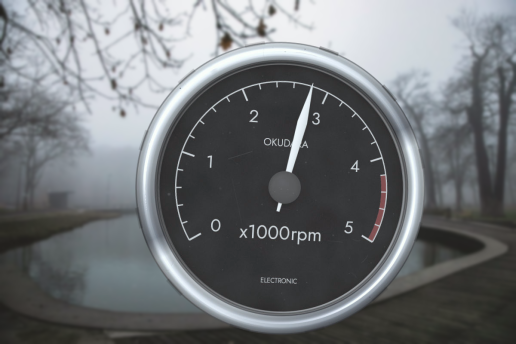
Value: 2800 (rpm)
